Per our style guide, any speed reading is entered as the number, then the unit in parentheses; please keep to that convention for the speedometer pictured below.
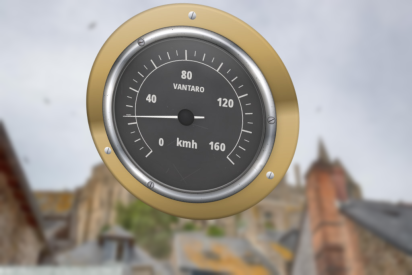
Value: 25 (km/h)
